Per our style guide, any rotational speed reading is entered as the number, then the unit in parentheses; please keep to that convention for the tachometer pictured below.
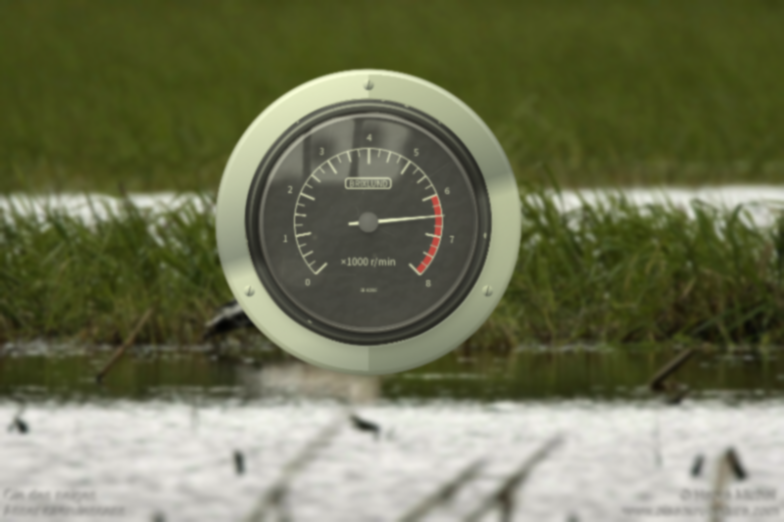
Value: 6500 (rpm)
